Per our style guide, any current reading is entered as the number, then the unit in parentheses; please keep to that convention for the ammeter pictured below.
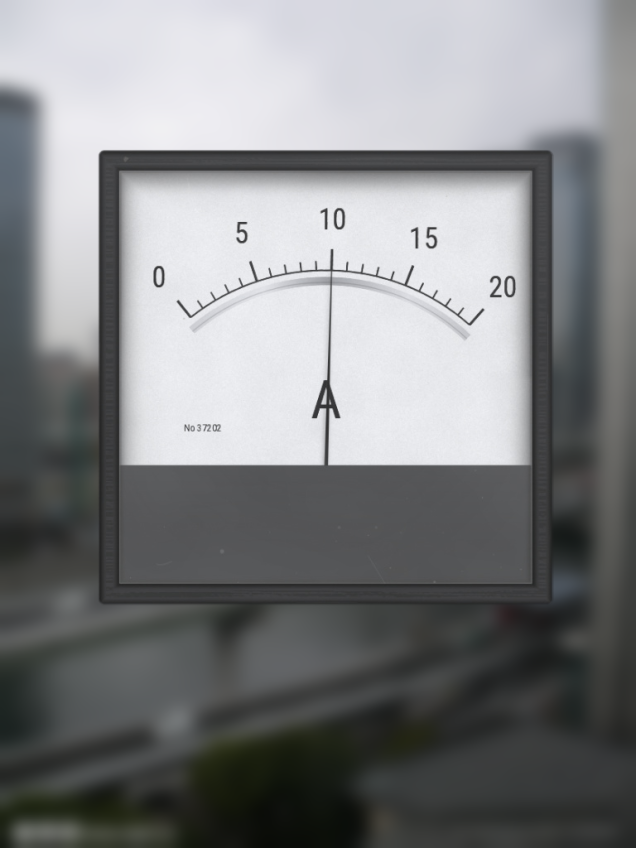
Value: 10 (A)
